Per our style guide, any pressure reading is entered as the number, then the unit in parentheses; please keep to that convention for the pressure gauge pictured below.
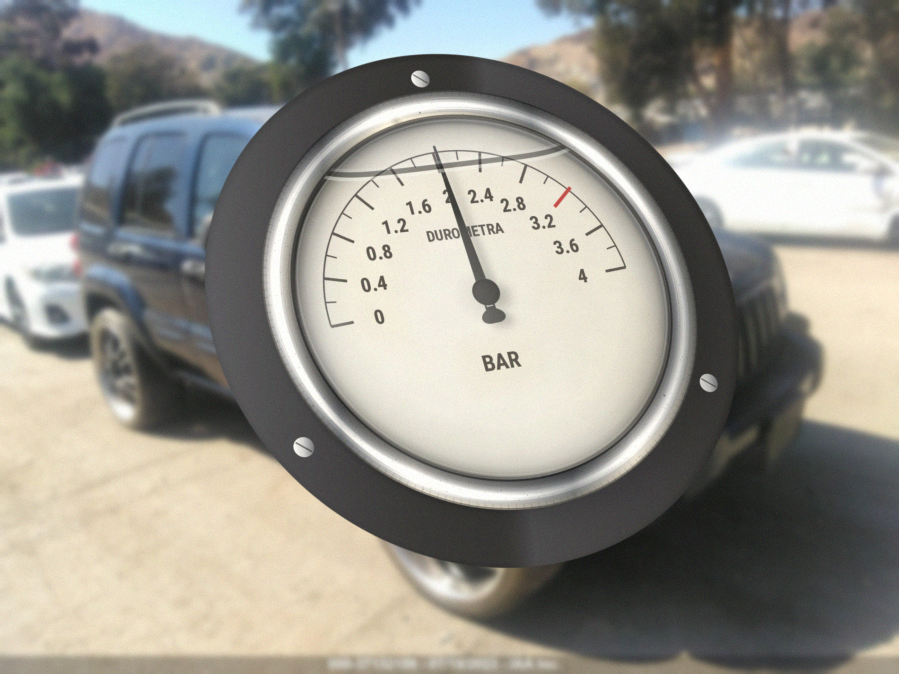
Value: 2 (bar)
